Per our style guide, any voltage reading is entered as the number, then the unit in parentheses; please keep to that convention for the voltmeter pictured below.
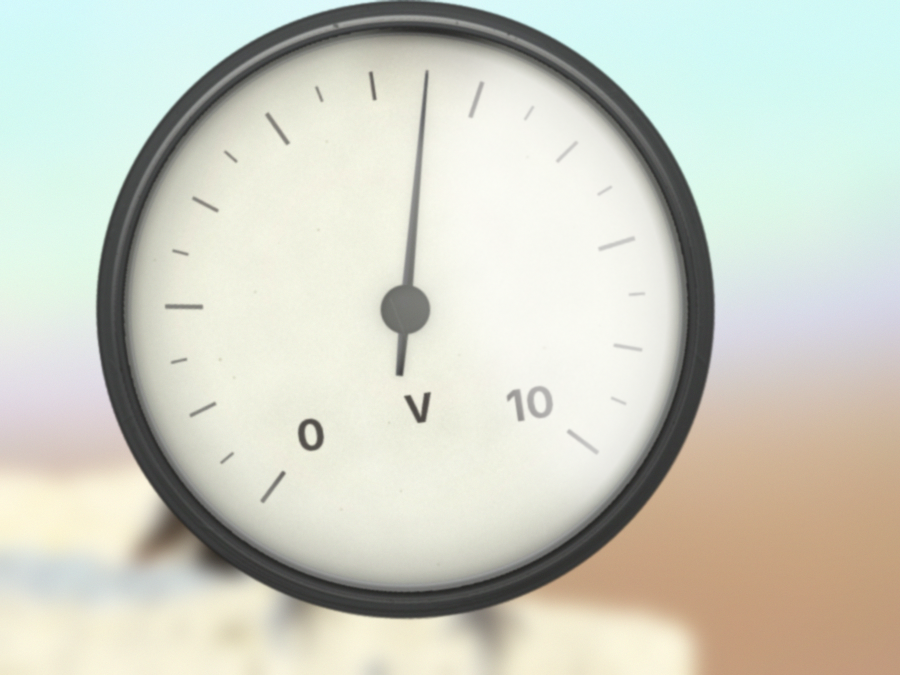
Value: 5.5 (V)
